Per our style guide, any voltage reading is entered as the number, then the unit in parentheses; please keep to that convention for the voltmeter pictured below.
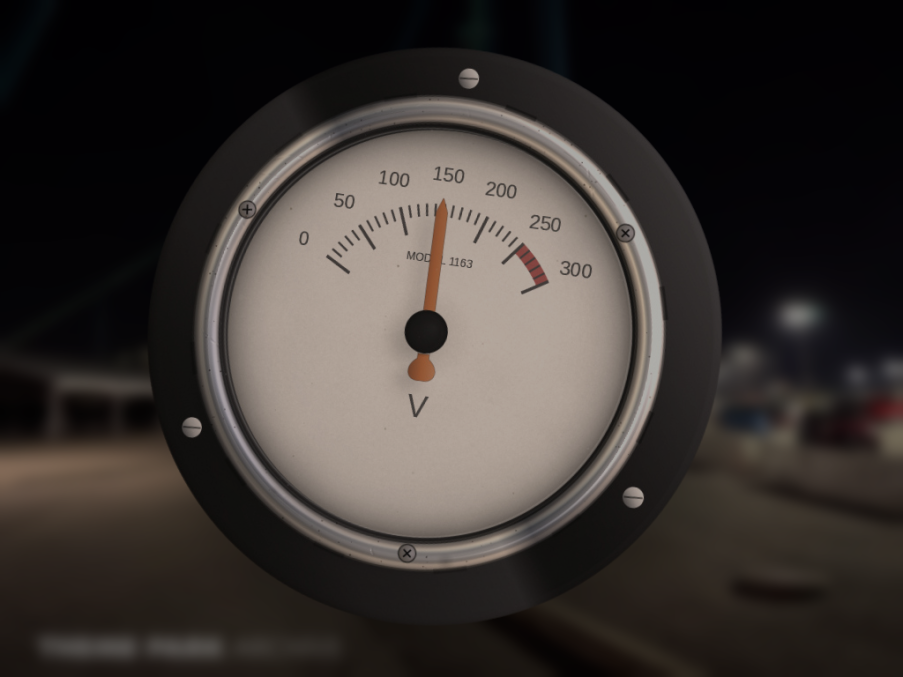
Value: 150 (V)
